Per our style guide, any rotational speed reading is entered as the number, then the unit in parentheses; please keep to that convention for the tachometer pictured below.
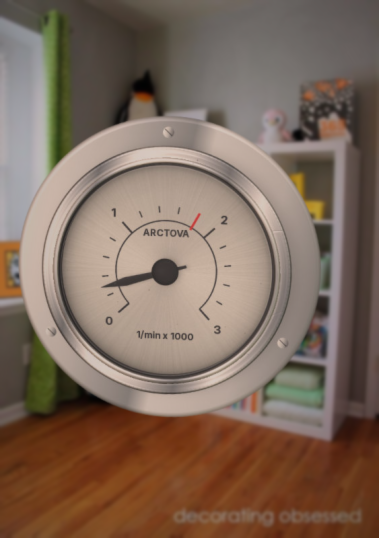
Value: 300 (rpm)
